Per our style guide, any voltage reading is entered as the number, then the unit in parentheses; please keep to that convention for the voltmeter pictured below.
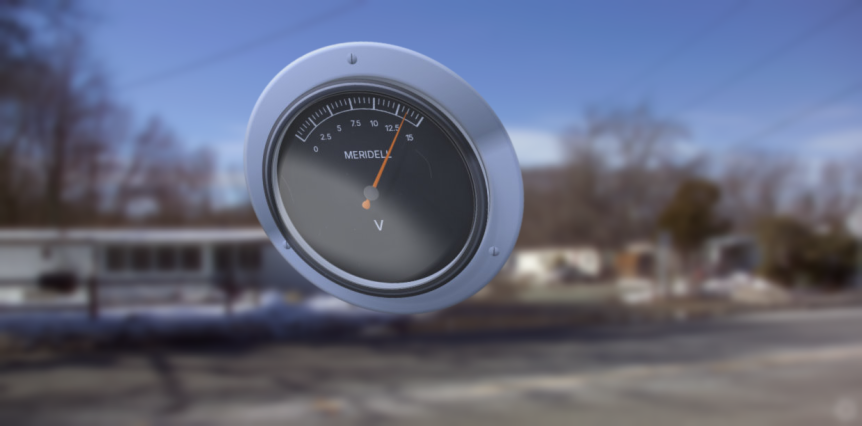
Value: 13.5 (V)
